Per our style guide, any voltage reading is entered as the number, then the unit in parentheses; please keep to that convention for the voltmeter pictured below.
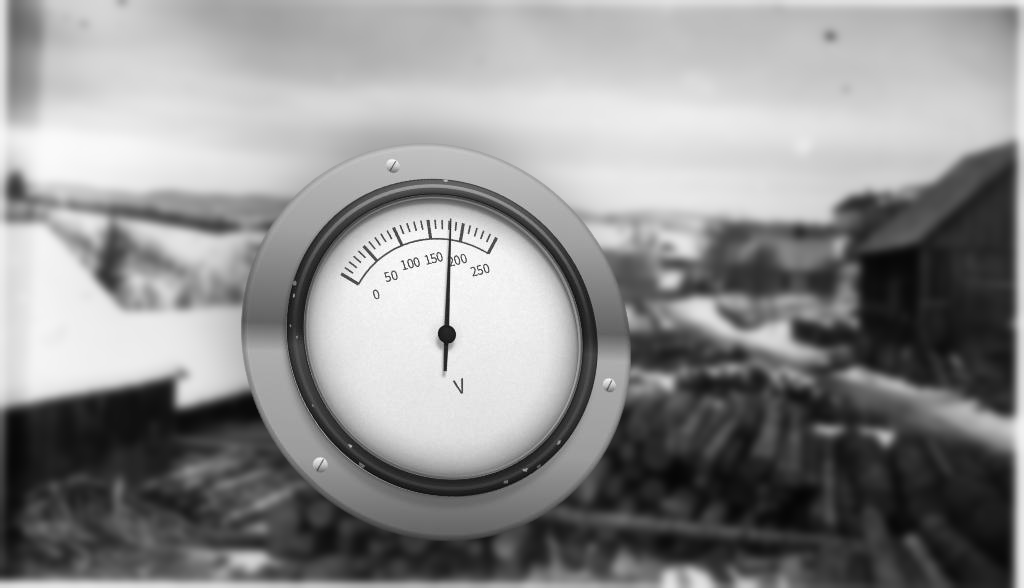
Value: 180 (V)
